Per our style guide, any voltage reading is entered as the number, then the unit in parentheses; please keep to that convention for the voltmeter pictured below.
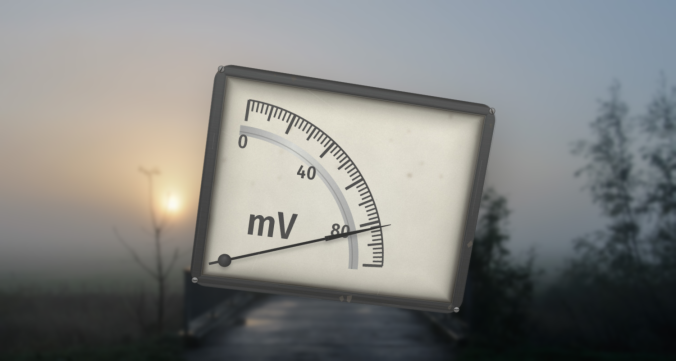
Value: 82 (mV)
